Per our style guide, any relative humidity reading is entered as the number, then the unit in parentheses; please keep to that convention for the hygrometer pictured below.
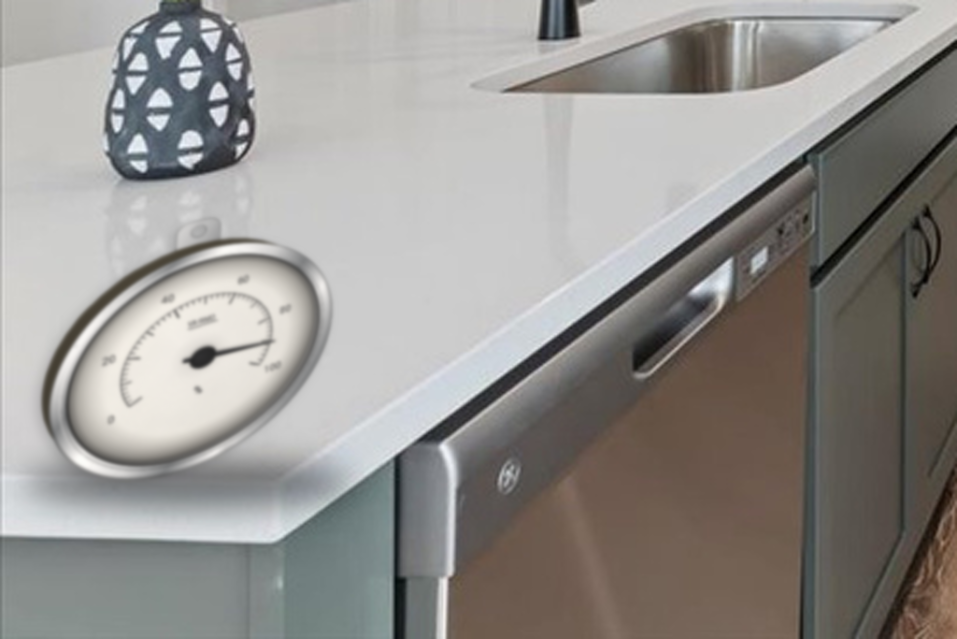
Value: 90 (%)
